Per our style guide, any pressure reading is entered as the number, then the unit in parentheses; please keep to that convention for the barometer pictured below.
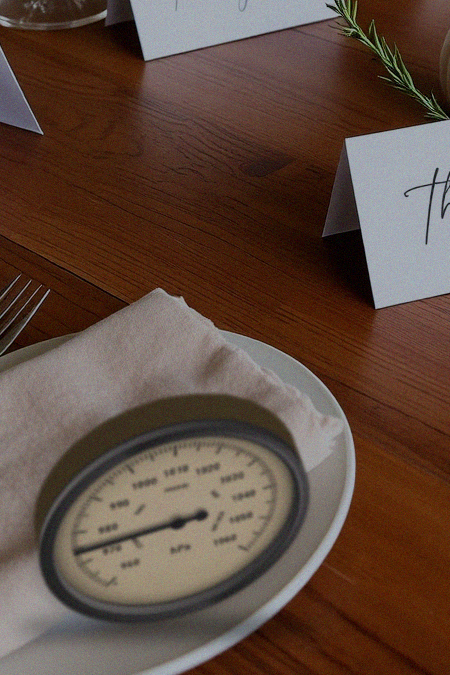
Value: 975 (hPa)
